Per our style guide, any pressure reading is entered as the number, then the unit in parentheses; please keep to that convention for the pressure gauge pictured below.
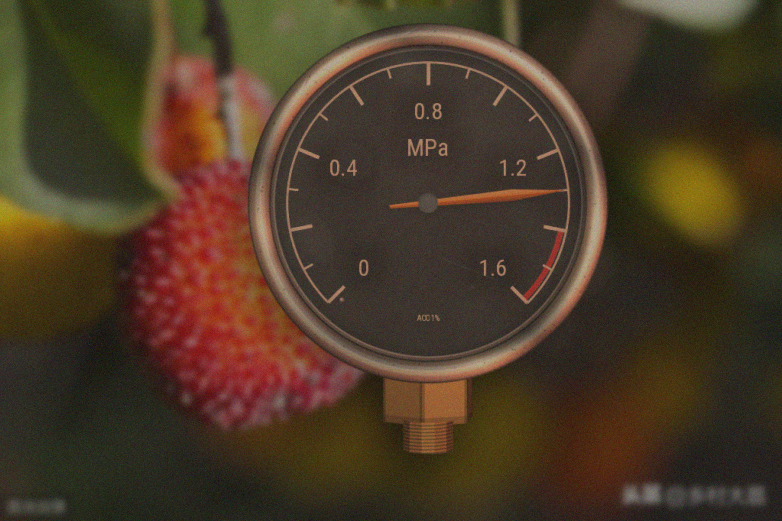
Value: 1.3 (MPa)
